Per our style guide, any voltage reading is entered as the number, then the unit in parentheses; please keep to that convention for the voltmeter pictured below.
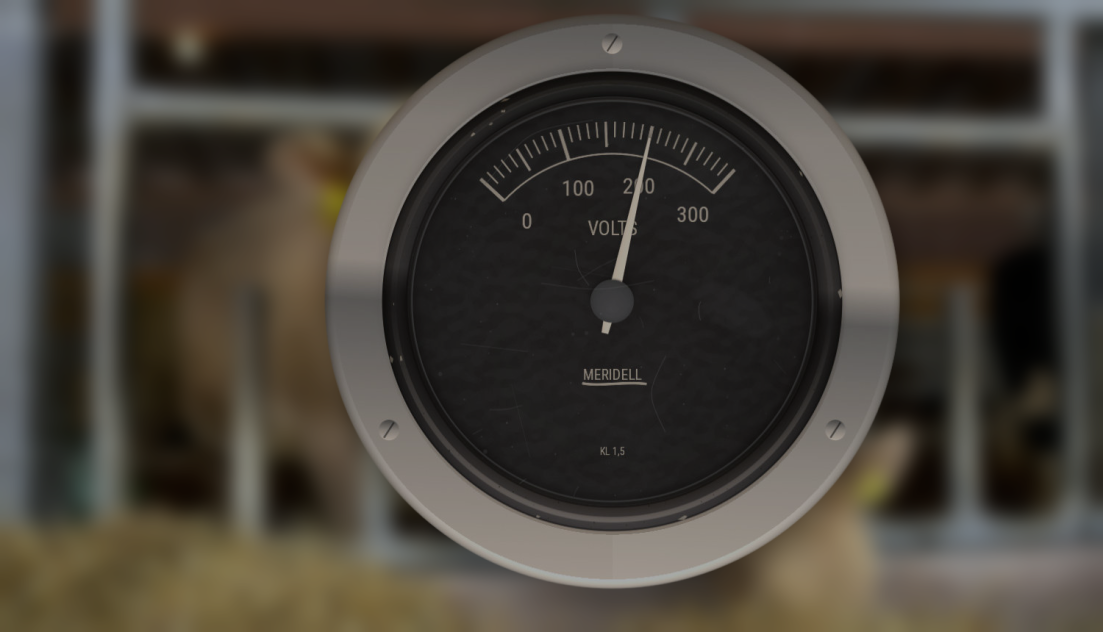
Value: 200 (V)
